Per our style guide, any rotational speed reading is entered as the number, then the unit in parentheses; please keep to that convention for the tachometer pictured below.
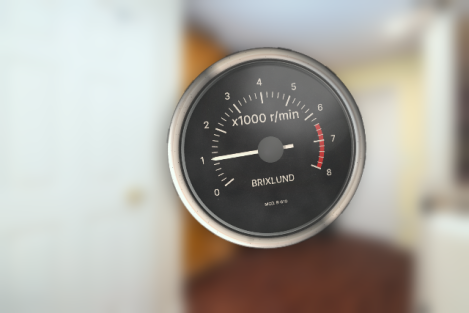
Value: 1000 (rpm)
